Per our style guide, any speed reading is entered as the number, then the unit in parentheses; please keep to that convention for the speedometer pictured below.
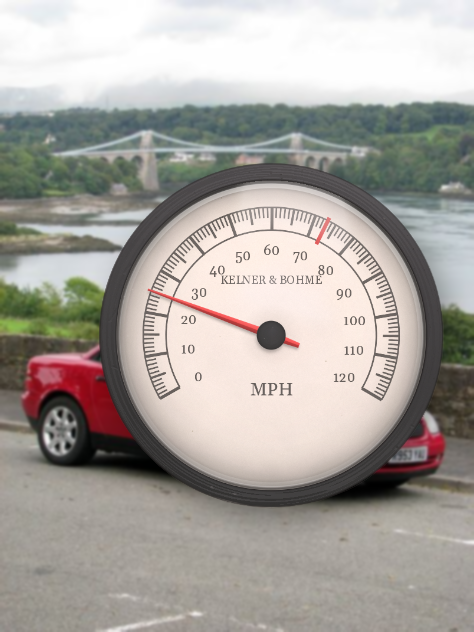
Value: 25 (mph)
